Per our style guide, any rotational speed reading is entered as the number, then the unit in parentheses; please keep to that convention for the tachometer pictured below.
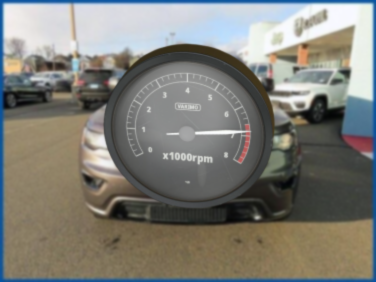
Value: 6800 (rpm)
